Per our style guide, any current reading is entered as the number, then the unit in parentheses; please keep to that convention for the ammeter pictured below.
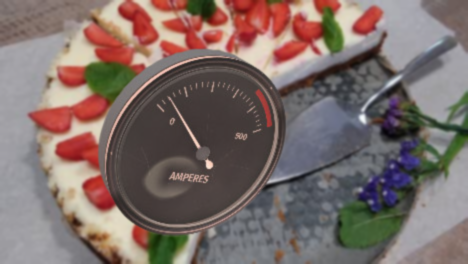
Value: 40 (A)
